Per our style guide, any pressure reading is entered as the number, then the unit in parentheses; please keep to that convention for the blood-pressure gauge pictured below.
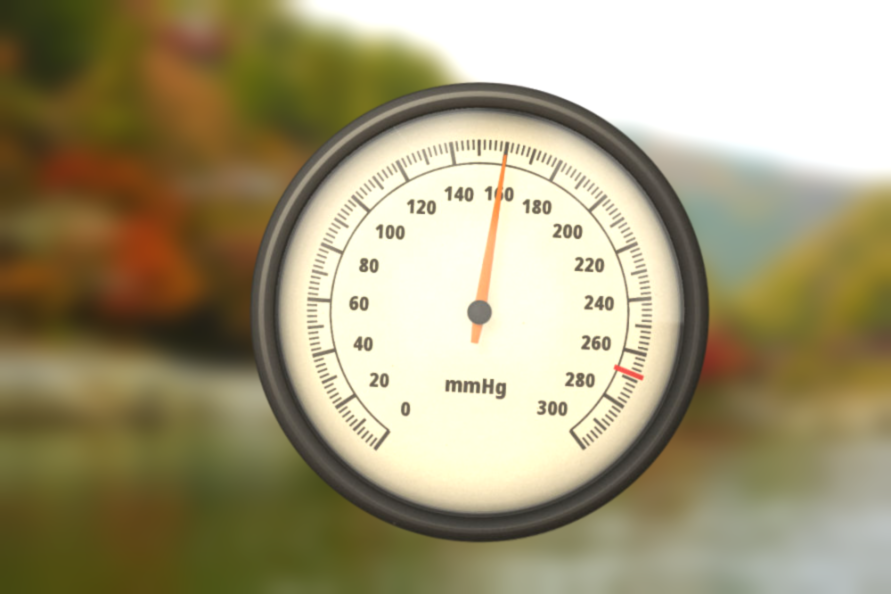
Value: 160 (mmHg)
